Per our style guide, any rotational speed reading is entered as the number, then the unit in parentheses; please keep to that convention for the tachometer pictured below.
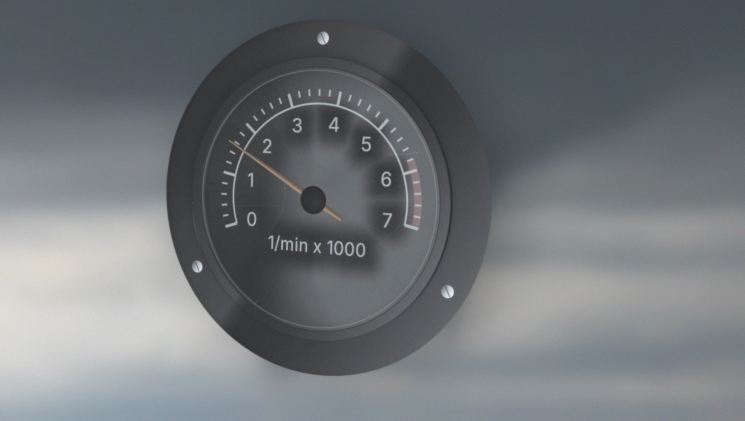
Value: 1600 (rpm)
